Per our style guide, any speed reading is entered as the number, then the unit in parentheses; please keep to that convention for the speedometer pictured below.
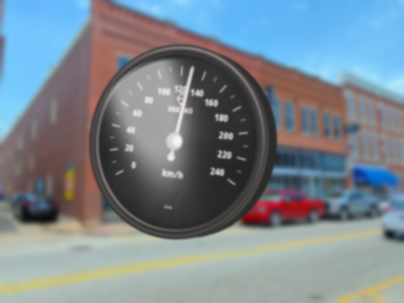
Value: 130 (km/h)
